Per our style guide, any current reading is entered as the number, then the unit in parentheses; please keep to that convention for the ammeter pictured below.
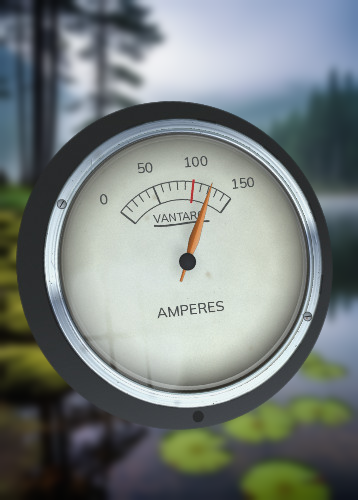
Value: 120 (A)
